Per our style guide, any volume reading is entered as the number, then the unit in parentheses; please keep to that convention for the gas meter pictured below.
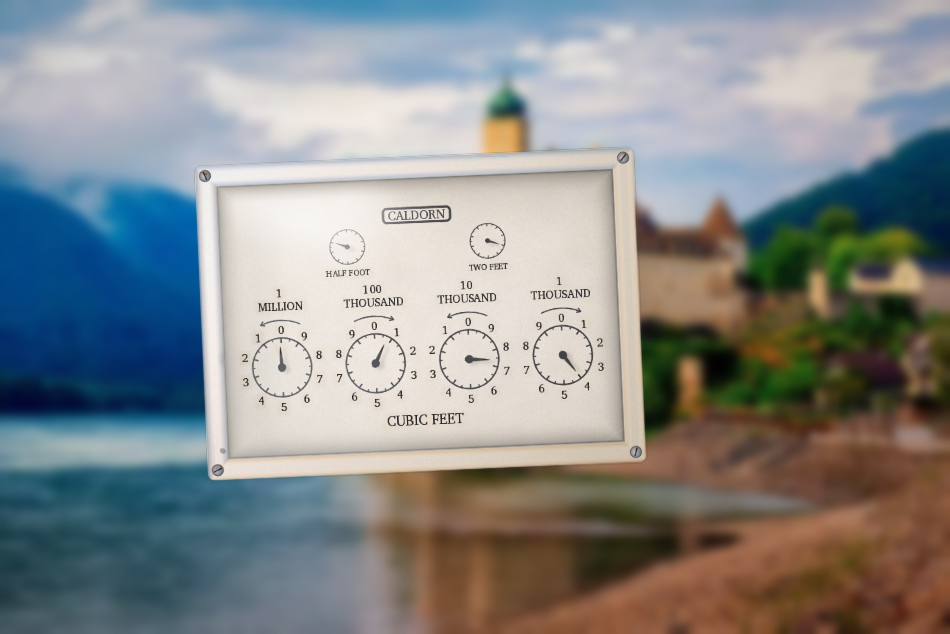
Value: 7400 (ft³)
